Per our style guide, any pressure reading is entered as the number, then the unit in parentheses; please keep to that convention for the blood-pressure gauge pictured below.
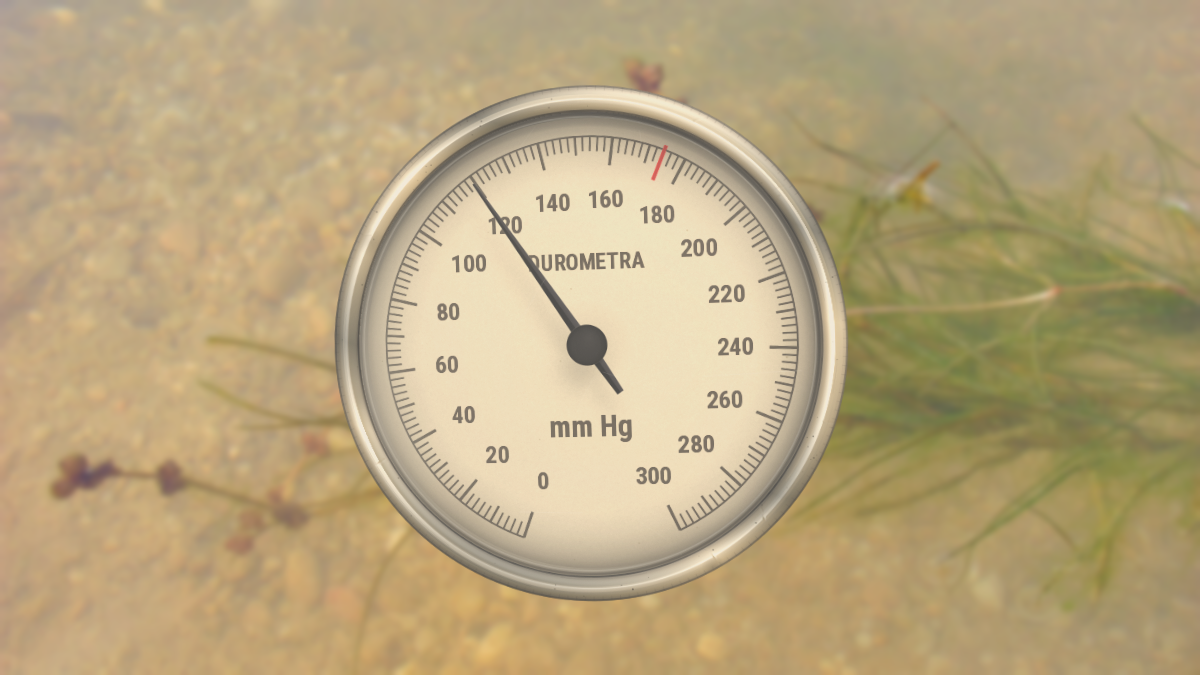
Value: 120 (mmHg)
